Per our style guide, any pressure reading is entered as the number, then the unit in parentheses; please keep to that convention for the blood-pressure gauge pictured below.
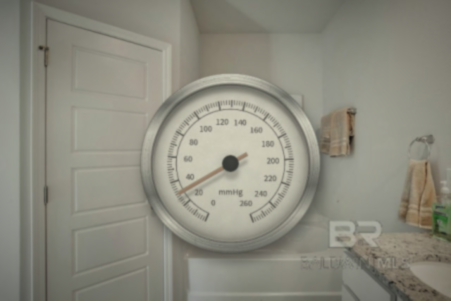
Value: 30 (mmHg)
